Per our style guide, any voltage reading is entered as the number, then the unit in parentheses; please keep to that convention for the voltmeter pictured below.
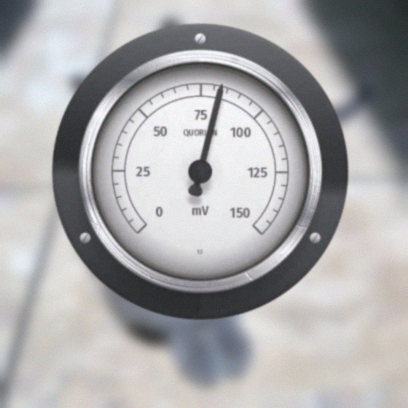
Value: 82.5 (mV)
